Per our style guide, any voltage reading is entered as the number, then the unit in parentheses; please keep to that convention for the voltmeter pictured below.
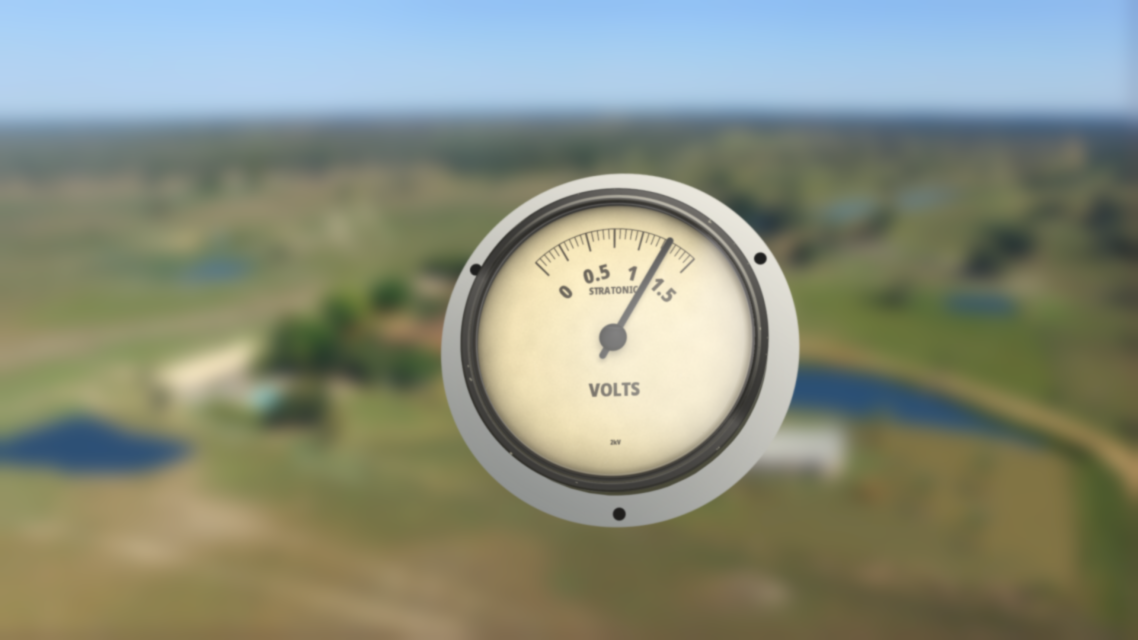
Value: 1.25 (V)
